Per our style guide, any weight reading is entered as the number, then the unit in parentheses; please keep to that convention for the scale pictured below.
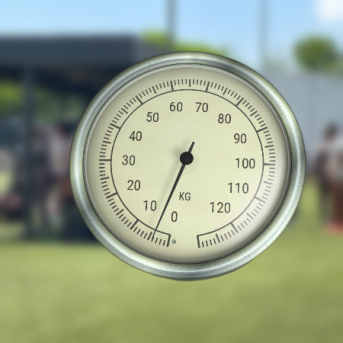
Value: 4 (kg)
